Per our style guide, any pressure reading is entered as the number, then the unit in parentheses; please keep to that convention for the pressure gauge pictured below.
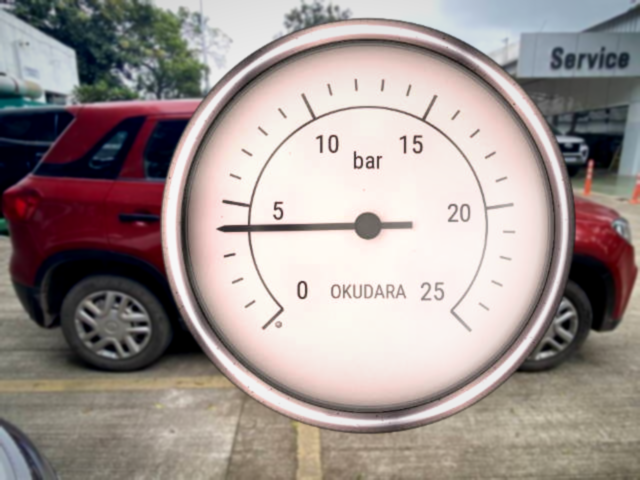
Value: 4 (bar)
